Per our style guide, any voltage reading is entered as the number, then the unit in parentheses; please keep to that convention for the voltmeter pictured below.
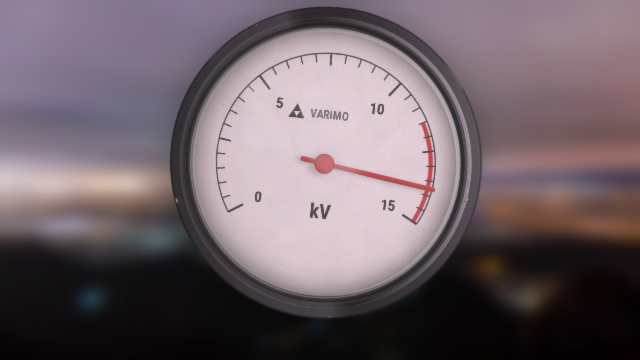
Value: 13.75 (kV)
